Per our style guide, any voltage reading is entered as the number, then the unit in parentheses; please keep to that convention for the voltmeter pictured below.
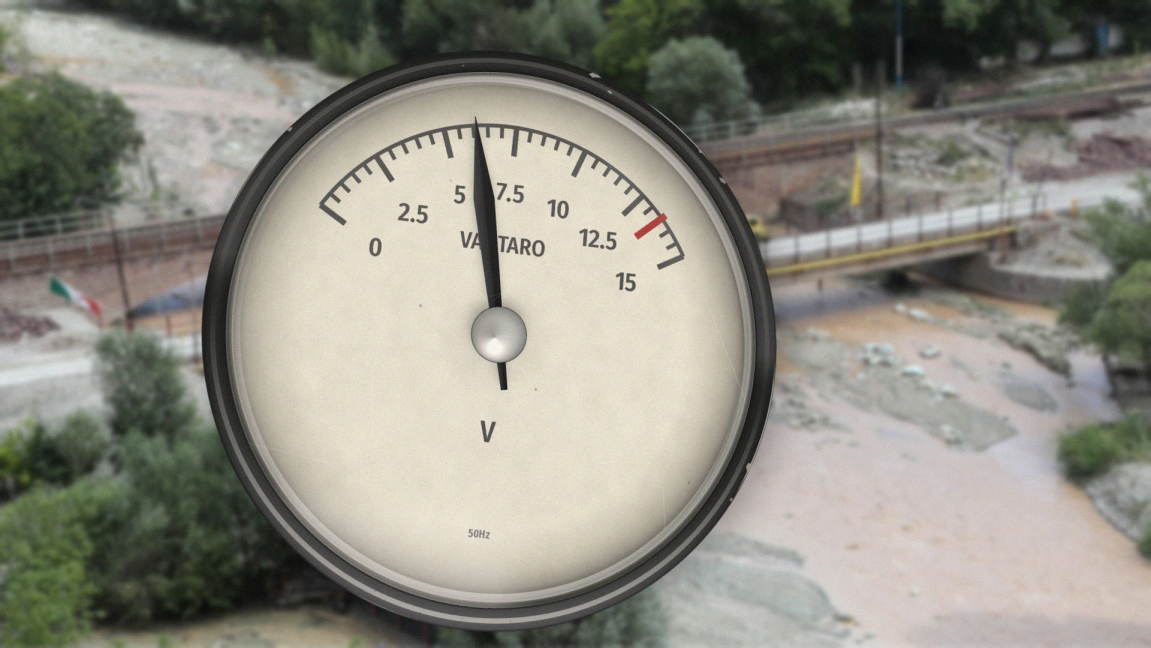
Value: 6 (V)
